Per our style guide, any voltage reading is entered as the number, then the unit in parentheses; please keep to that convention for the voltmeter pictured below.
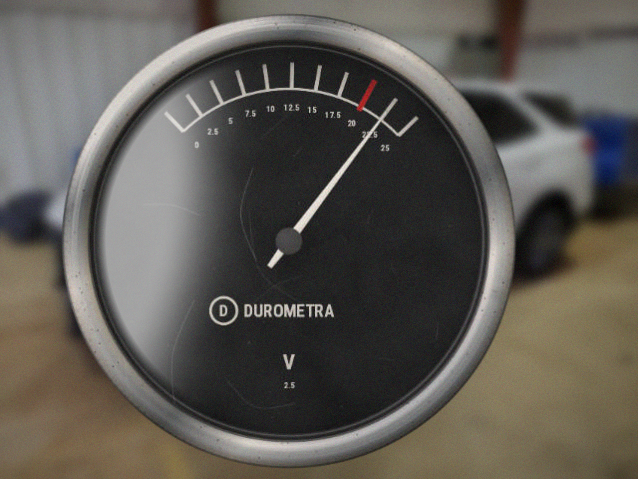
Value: 22.5 (V)
